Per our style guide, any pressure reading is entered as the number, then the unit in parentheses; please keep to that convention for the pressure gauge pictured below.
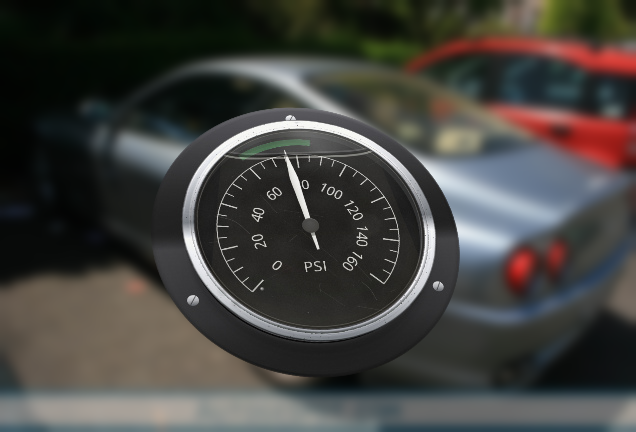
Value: 75 (psi)
